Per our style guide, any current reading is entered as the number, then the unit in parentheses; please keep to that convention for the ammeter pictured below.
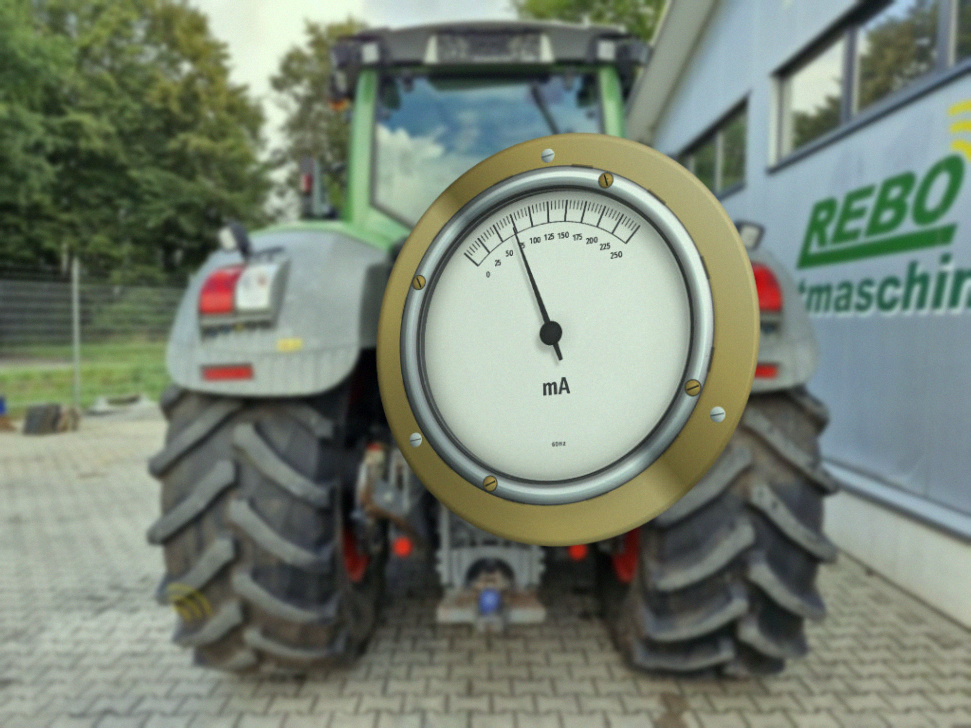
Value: 75 (mA)
